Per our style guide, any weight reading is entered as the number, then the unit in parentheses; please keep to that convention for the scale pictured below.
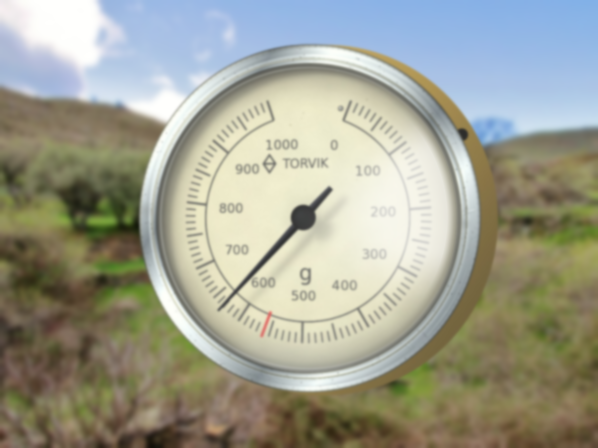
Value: 630 (g)
